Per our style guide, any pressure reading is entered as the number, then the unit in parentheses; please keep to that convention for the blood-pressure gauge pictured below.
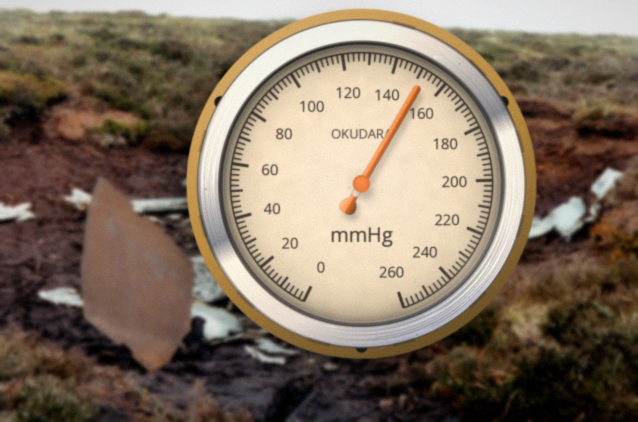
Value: 152 (mmHg)
